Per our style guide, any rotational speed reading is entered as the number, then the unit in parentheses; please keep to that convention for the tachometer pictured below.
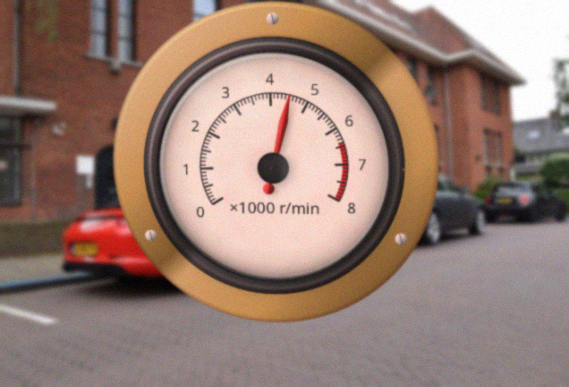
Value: 4500 (rpm)
